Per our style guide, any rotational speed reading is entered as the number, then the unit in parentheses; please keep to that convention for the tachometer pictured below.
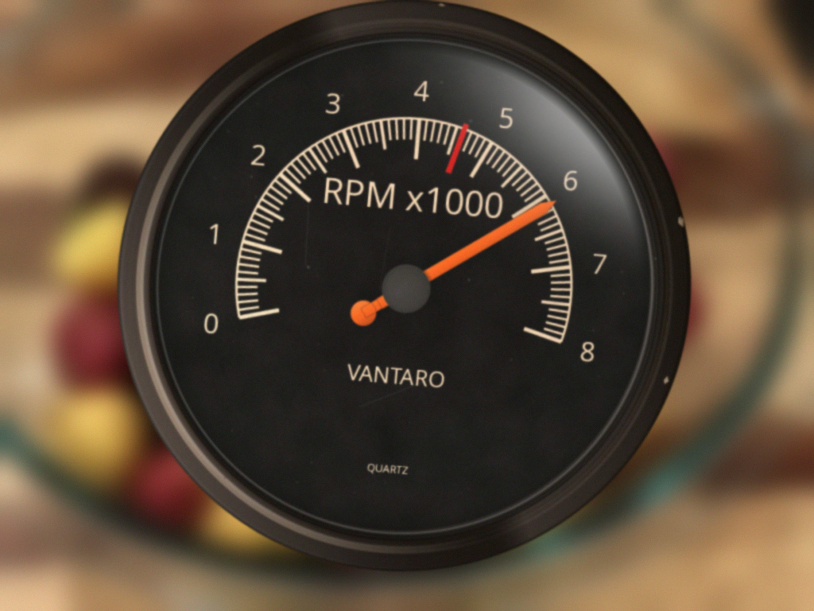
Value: 6100 (rpm)
